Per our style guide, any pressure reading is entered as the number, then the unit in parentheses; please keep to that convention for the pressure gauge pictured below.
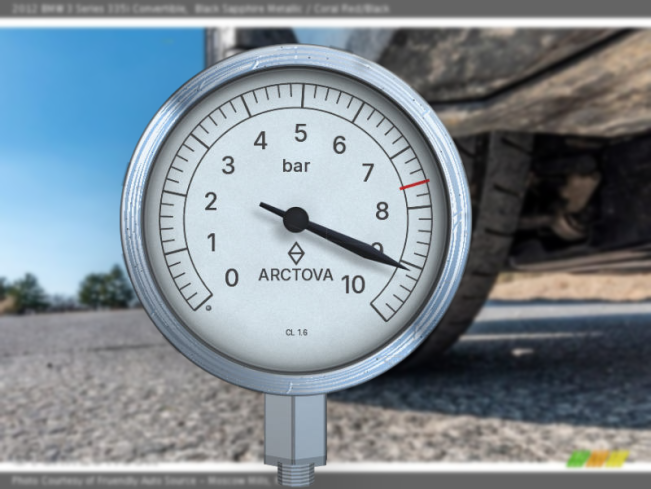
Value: 9.1 (bar)
